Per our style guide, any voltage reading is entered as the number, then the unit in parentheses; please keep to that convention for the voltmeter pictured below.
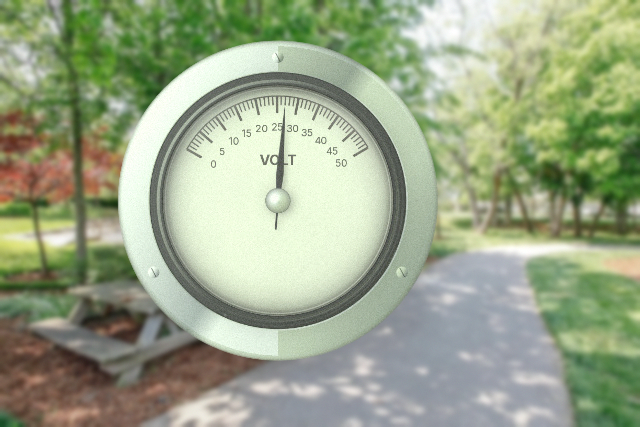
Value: 27 (V)
